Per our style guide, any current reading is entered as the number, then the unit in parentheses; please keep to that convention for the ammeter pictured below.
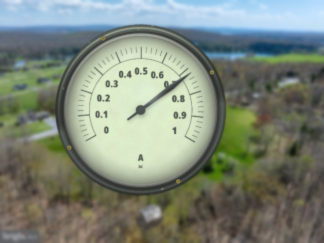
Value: 0.72 (A)
